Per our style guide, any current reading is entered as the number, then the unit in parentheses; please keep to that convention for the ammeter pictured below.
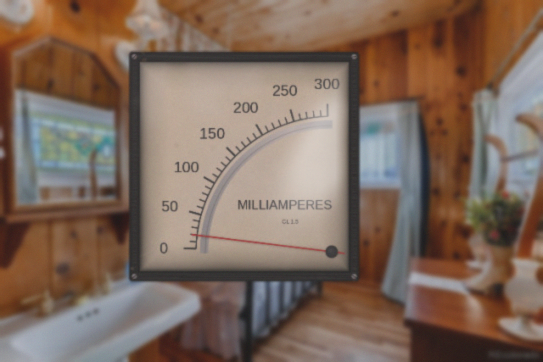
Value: 20 (mA)
